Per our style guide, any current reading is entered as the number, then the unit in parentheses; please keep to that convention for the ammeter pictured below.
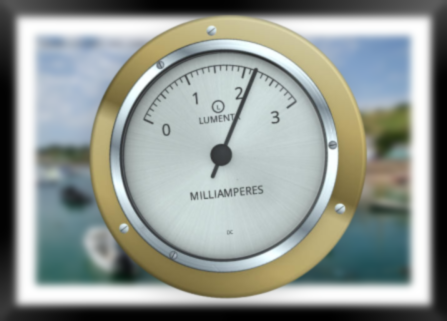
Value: 2.2 (mA)
